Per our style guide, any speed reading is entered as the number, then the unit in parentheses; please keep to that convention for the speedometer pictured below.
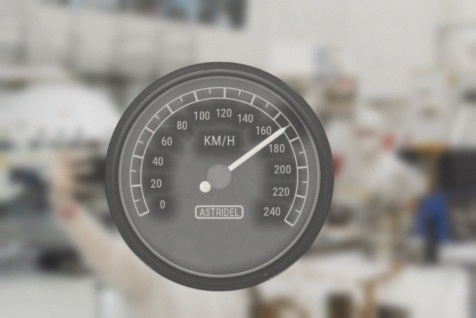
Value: 170 (km/h)
